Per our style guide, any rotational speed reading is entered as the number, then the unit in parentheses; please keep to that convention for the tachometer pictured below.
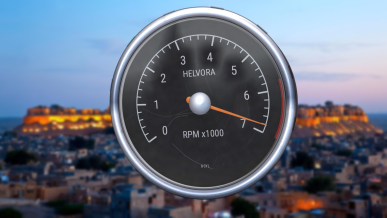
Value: 6800 (rpm)
